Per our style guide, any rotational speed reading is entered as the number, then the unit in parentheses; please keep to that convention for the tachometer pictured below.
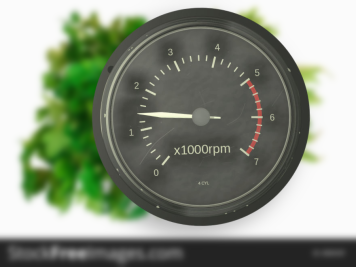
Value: 1400 (rpm)
